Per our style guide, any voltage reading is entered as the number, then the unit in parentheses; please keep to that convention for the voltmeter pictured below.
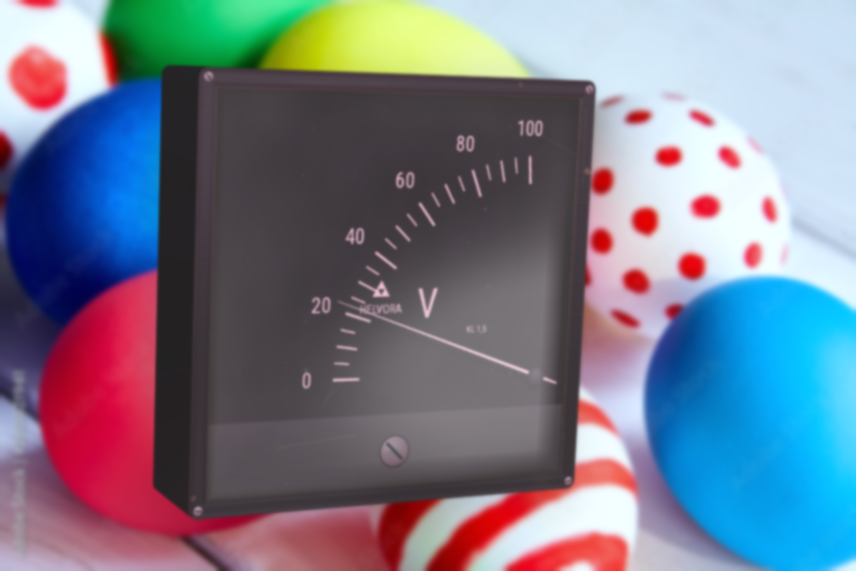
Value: 22.5 (V)
